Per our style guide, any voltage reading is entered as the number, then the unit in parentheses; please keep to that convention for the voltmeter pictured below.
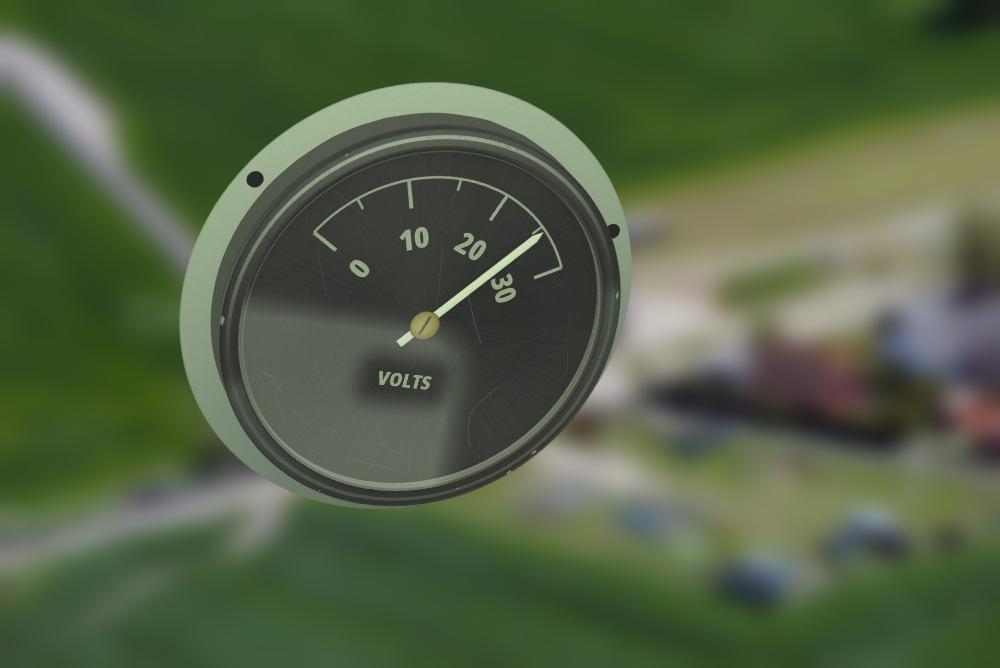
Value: 25 (V)
